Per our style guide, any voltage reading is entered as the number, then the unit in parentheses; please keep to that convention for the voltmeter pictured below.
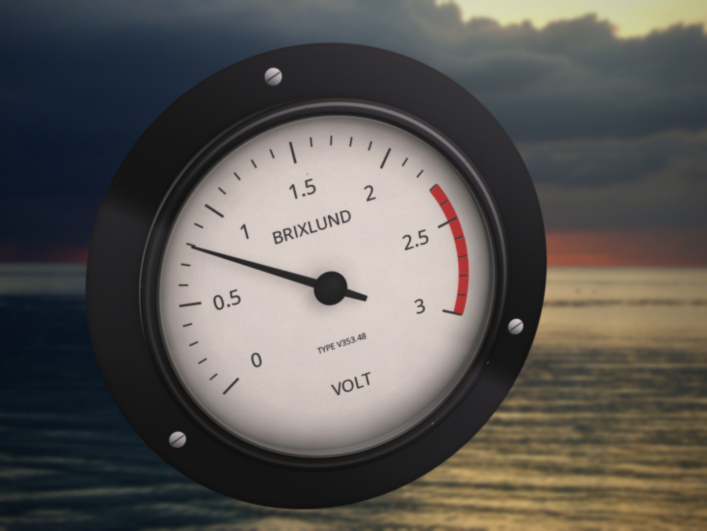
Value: 0.8 (V)
